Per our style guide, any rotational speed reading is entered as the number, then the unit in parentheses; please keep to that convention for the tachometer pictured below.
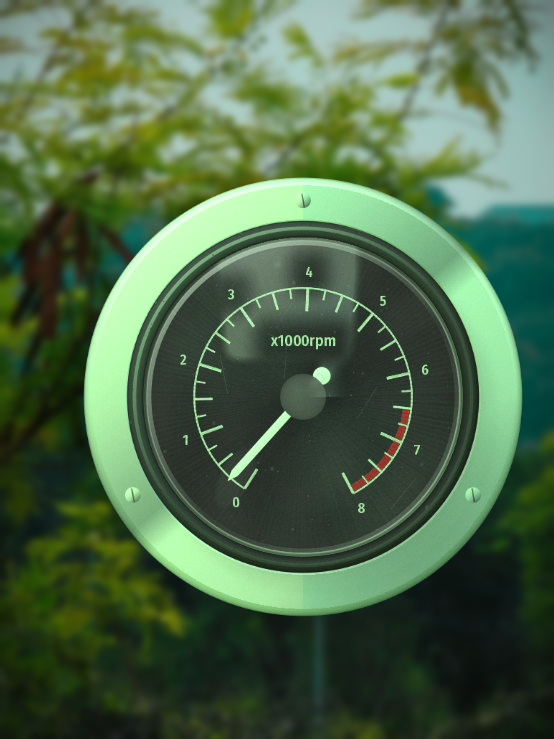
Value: 250 (rpm)
